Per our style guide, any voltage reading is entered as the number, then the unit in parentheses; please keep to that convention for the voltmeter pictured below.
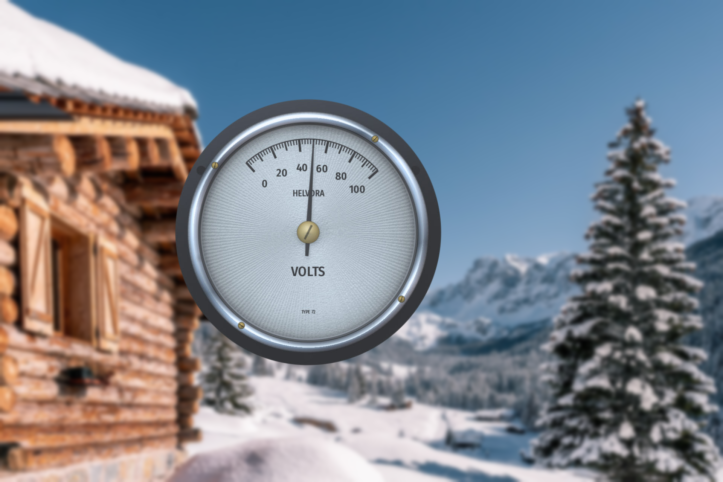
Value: 50 (V)
